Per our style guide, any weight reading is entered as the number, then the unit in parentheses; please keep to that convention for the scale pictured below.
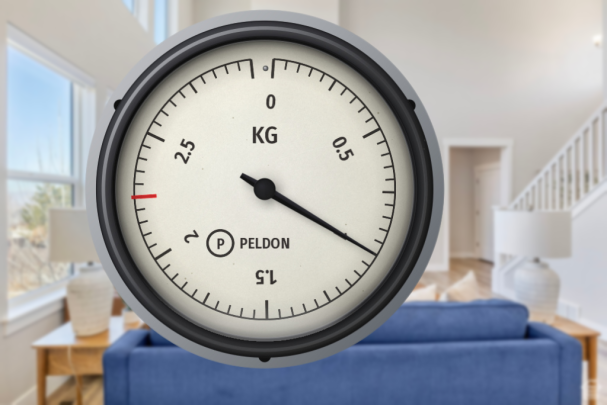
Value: 1 (kg)
